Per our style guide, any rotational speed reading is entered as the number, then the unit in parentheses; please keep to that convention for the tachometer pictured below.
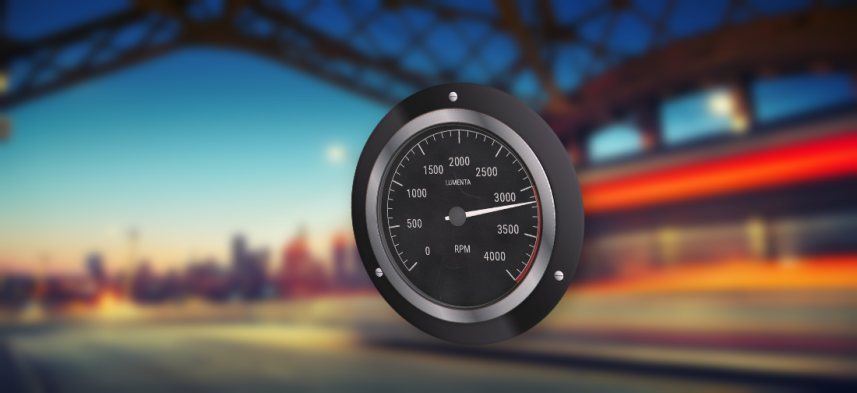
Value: 3150 (rpm)
